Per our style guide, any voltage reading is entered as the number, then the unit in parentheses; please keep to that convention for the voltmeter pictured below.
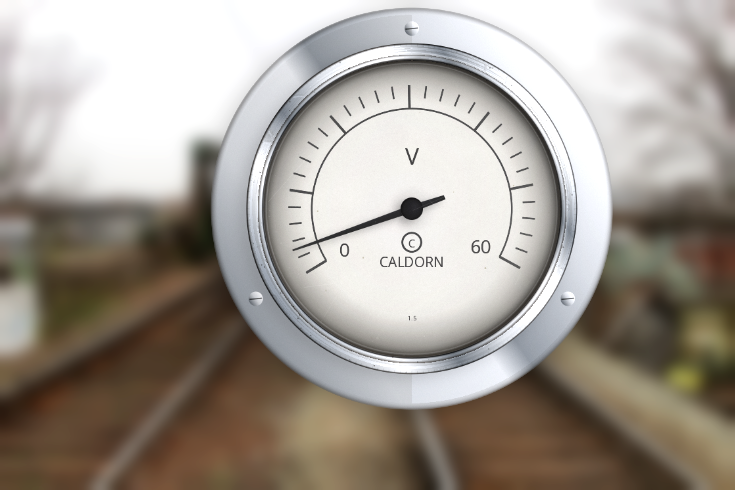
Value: 3 (V)
